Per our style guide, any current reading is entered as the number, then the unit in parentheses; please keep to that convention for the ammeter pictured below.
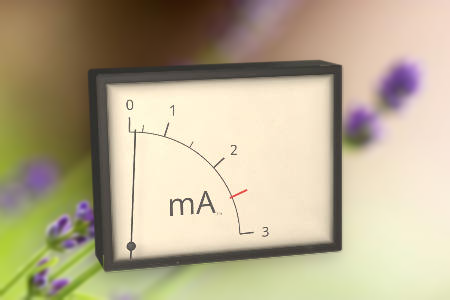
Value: 0.25 (mA)
